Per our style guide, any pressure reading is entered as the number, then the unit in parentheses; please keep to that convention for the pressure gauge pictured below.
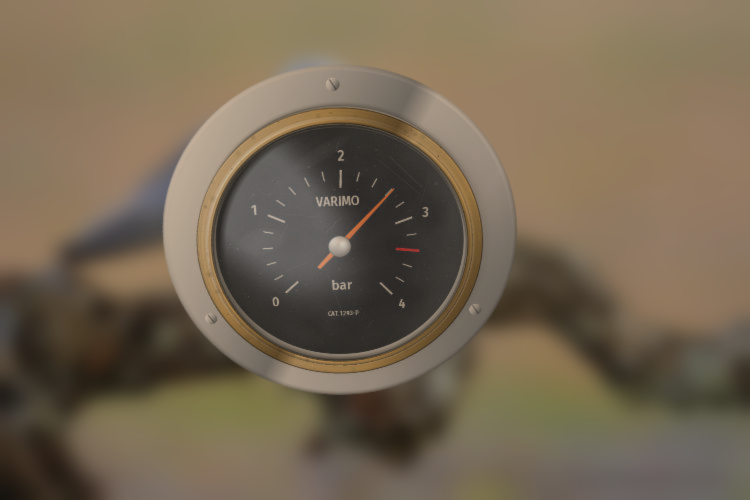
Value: 2.6 (bar)
